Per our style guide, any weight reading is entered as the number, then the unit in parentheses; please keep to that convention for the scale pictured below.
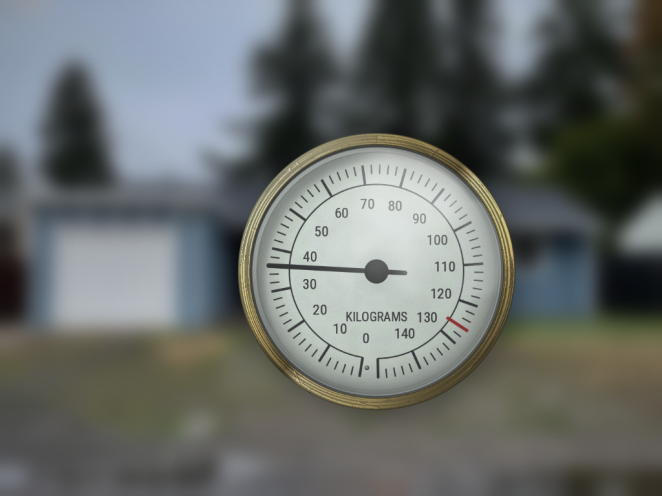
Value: 36 (kg)
